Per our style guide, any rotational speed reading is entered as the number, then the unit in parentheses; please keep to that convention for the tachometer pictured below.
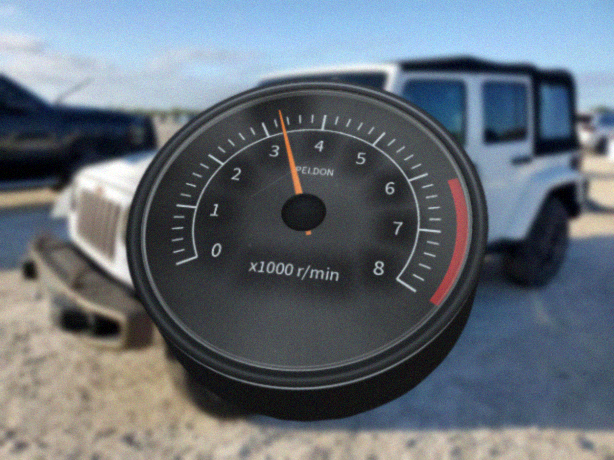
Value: 3300 (rpm)
